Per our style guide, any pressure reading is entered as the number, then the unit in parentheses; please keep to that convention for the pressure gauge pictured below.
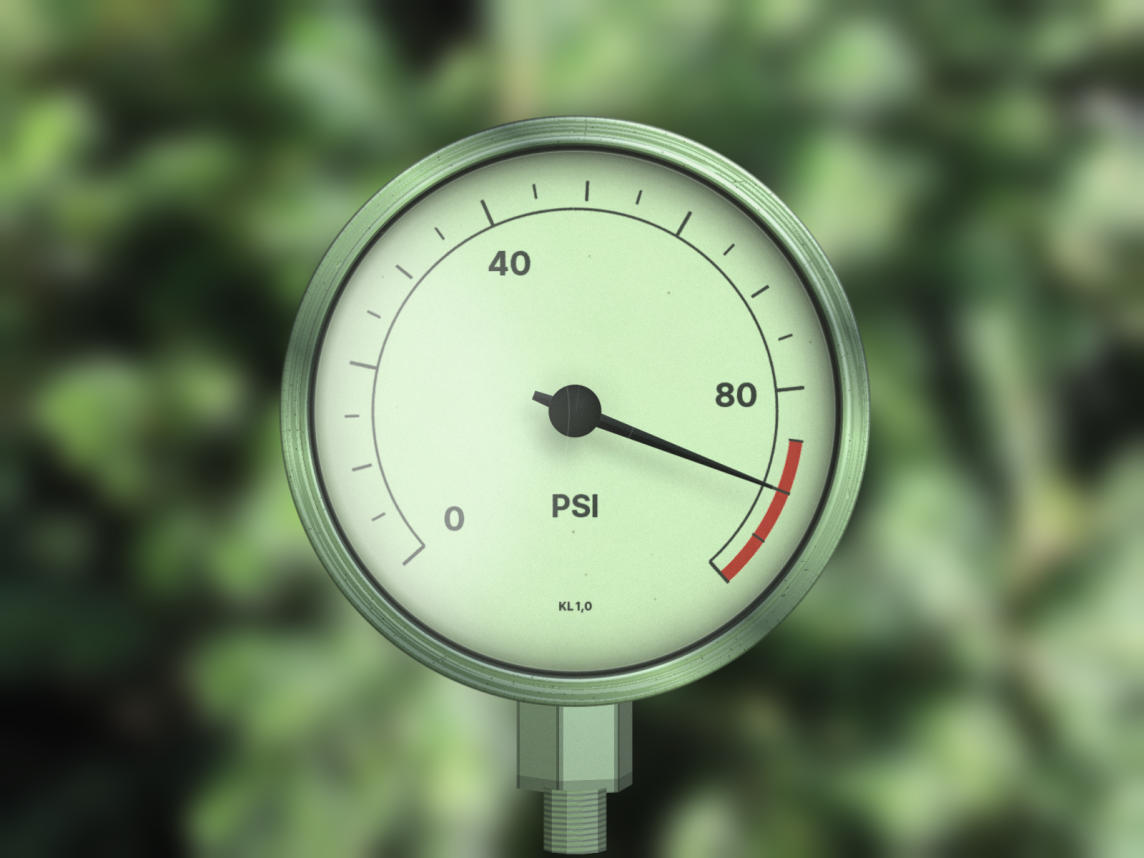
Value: 90 (psi)
